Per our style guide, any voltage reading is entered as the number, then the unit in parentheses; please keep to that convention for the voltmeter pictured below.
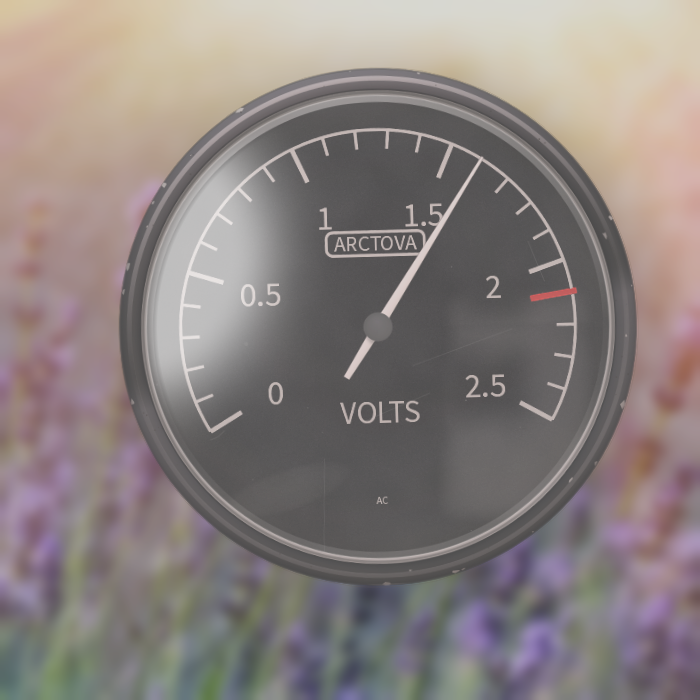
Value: 1.6 (V)
